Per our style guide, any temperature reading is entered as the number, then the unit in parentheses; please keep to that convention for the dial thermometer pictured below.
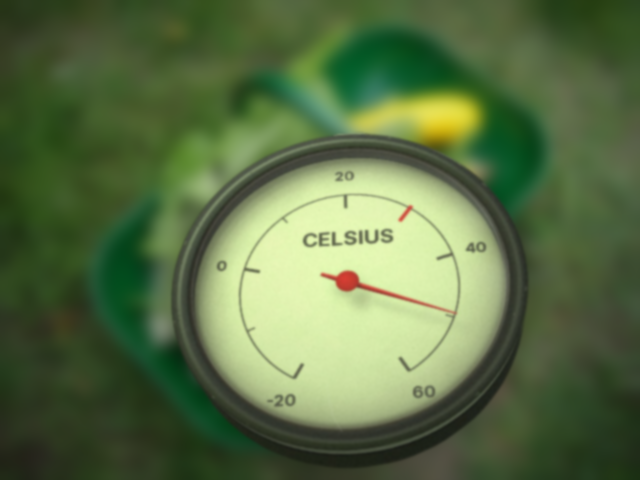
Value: 50 (°C)
